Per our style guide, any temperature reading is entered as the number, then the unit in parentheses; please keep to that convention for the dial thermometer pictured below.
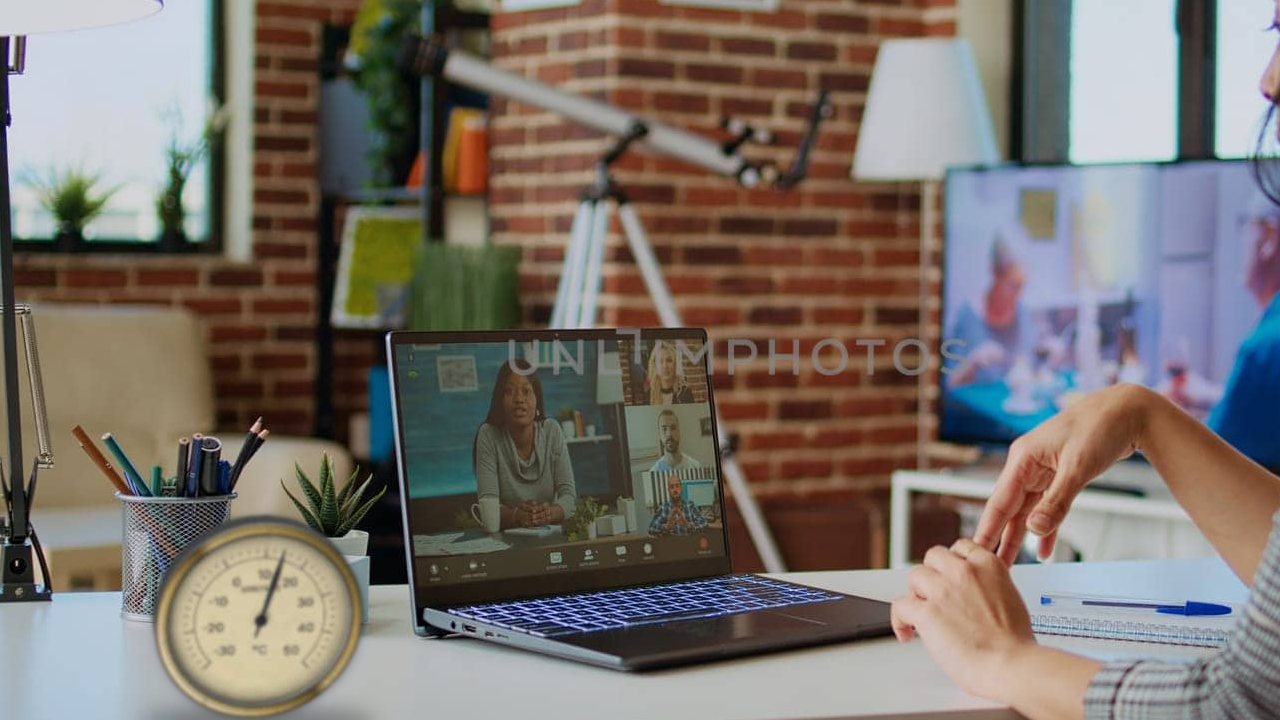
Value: 14 (°C)
